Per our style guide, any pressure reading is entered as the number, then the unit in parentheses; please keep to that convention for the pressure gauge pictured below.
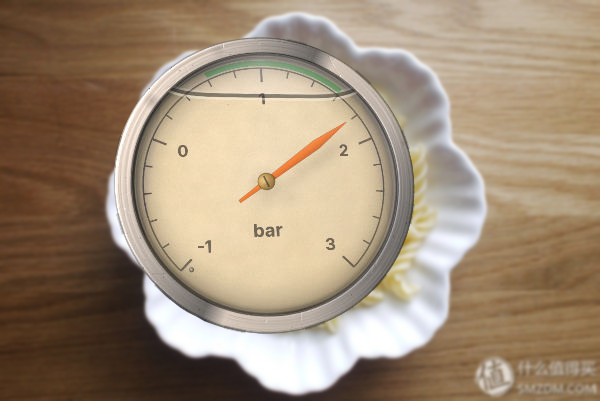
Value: 1.8 (bar)
